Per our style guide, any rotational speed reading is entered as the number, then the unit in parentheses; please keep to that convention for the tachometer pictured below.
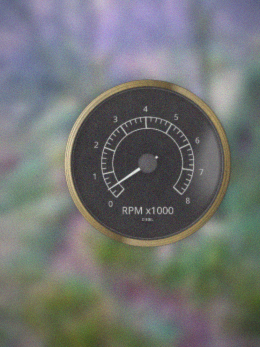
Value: 400 (rpm)
